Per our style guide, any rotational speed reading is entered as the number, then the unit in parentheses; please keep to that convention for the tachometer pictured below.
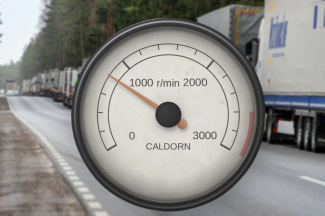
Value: 800 (rpm)
